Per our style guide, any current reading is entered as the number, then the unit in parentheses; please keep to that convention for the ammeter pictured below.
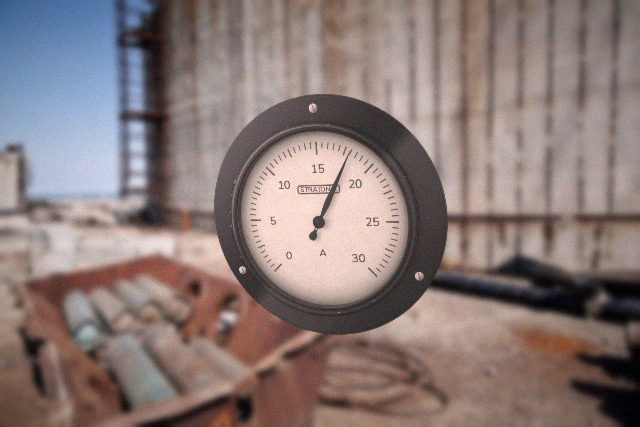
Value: 18 (A)
